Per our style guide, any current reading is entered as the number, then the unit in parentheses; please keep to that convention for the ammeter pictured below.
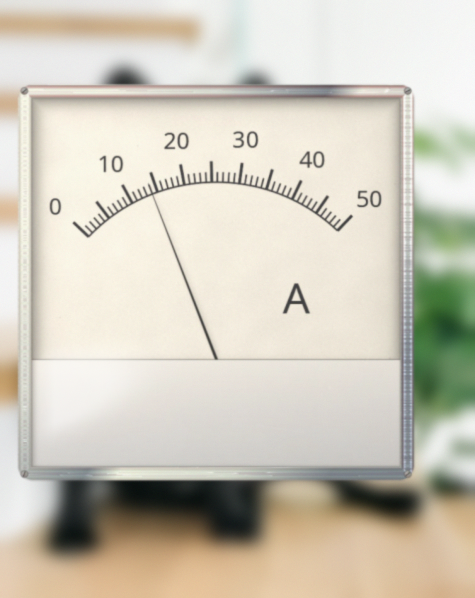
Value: 14 (A)
